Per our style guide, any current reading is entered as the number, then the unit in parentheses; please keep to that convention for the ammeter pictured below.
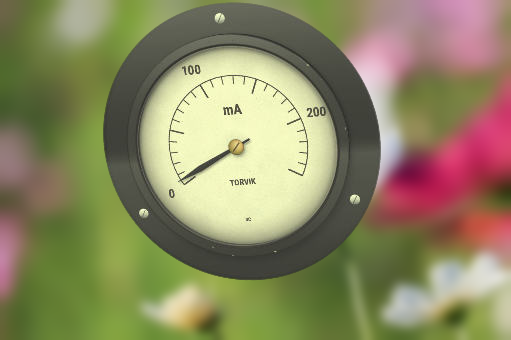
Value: 5 (mA)
